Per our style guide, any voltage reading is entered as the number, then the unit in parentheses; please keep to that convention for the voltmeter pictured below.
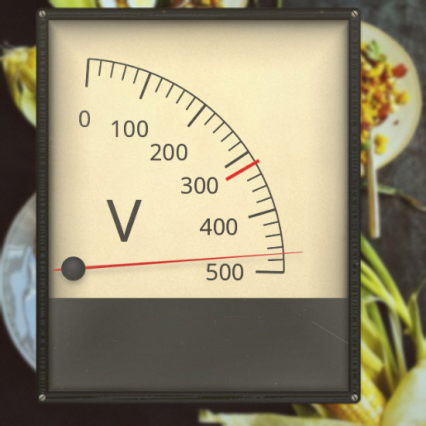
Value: 470 (V)
